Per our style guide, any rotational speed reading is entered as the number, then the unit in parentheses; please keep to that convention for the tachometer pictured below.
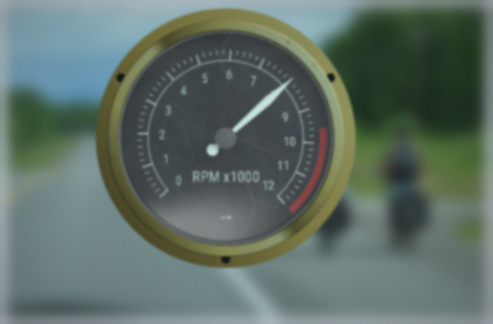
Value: 8000 (rpm)
